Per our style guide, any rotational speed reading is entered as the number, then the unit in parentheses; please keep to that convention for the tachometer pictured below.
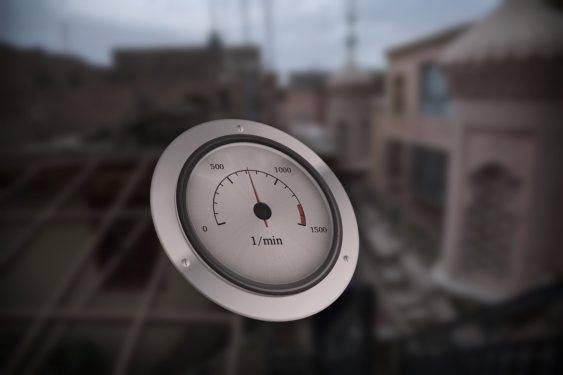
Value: 700 (rpm)
